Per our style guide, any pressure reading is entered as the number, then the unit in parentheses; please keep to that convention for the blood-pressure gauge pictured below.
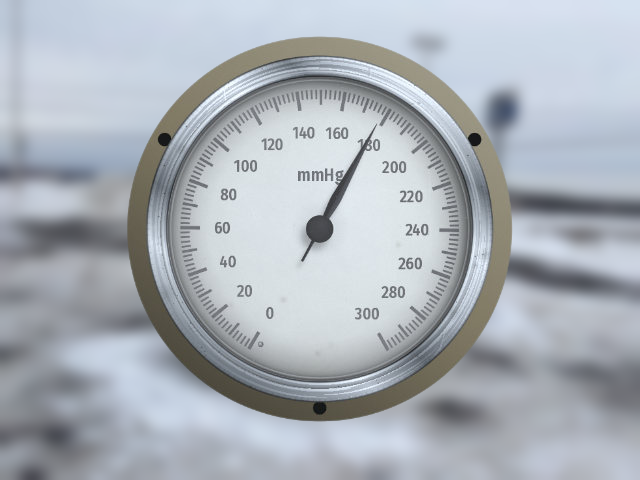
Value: 178 (mmHg)
